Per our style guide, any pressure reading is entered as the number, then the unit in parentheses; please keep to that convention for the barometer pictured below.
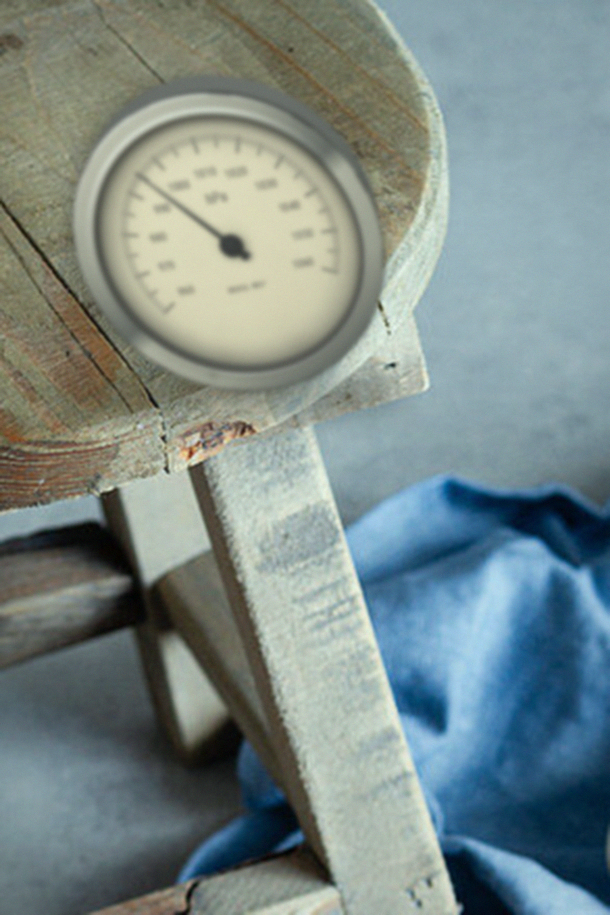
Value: 995 (hPa)
